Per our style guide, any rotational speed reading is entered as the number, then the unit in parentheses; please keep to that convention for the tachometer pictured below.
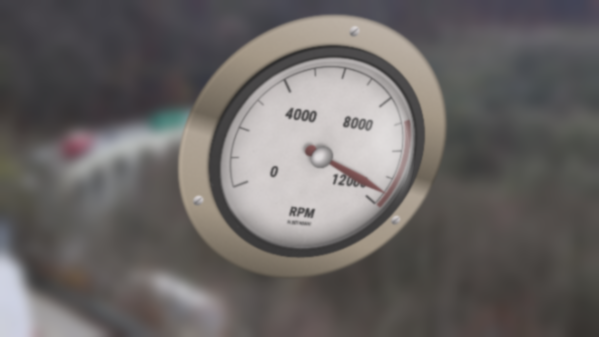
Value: 11500 (rpm)
